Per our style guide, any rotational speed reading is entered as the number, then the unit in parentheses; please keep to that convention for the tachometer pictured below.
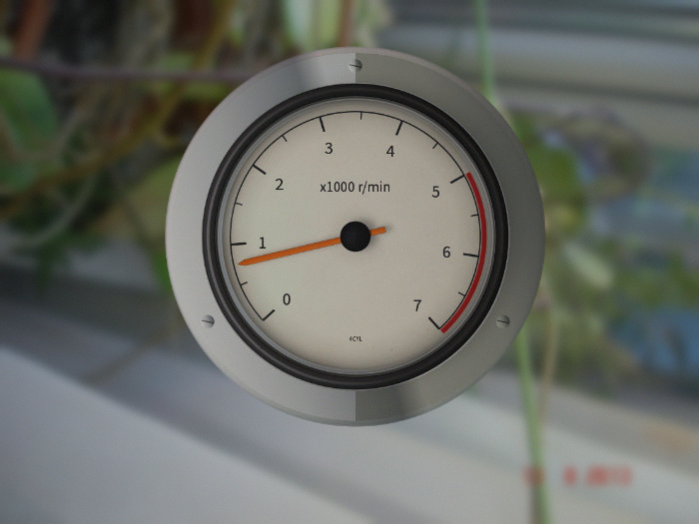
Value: 750 (rpm)
